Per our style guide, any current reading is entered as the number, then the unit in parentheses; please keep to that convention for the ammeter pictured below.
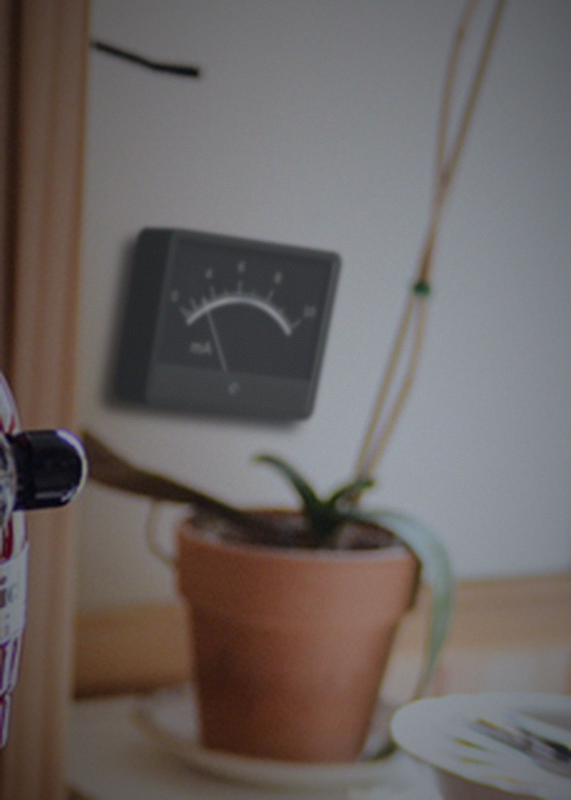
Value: 3 (mA)
